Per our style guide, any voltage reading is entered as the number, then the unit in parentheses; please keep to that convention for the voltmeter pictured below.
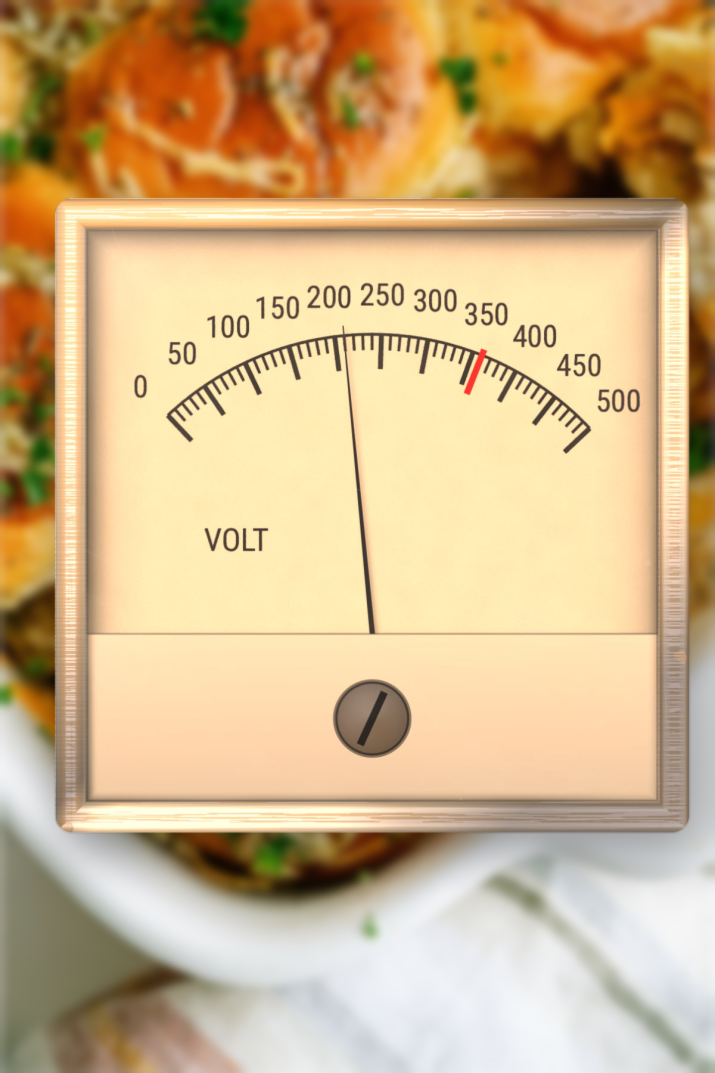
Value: 210 (V)
